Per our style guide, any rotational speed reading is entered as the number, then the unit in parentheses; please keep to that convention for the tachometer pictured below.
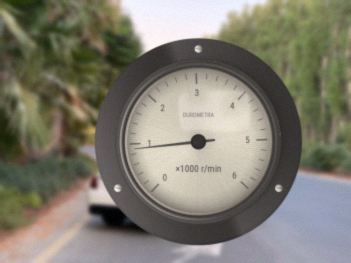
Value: 900 (rpm)
